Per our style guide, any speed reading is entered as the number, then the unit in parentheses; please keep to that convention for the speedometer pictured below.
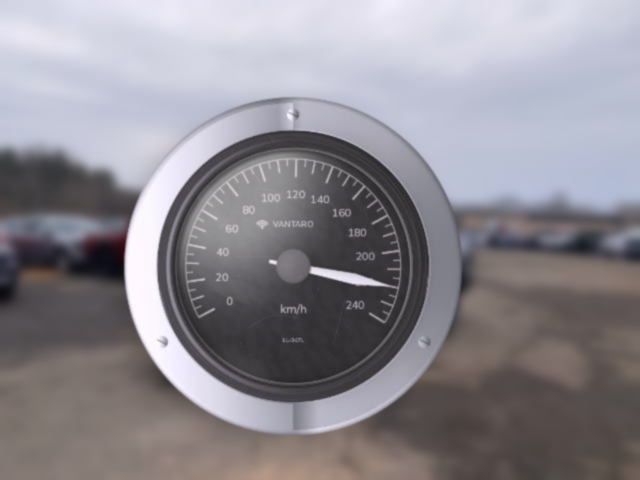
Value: 220 (km/h)
